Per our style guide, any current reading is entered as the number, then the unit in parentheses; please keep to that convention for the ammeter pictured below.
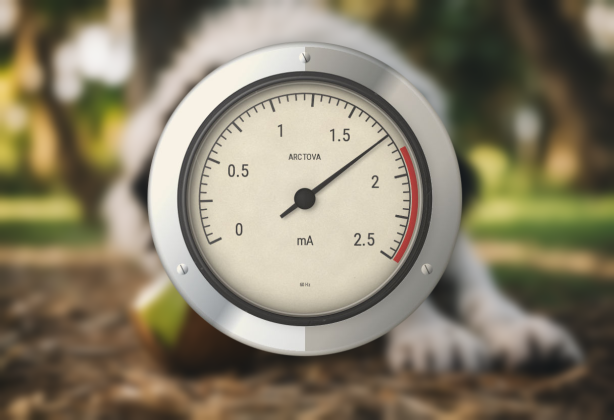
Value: 1.75 (mA)
